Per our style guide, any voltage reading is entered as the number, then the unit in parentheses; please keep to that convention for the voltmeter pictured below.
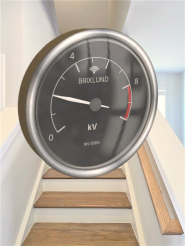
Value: 2 (kV)
